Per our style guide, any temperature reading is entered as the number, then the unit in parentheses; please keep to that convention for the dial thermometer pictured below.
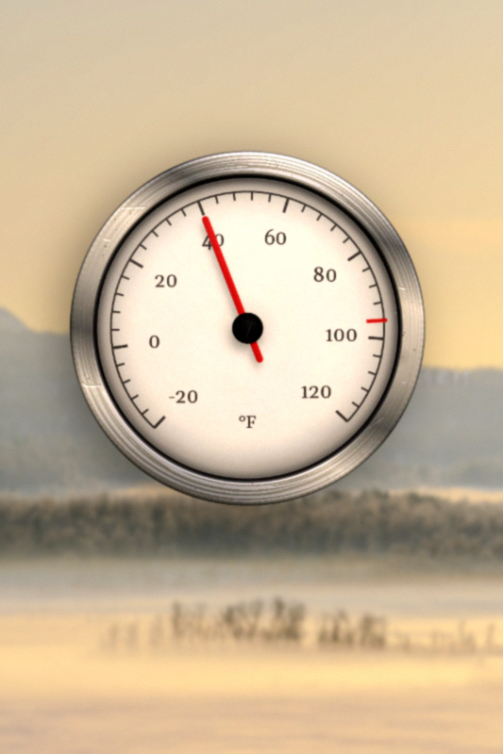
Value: 40 (°F)
